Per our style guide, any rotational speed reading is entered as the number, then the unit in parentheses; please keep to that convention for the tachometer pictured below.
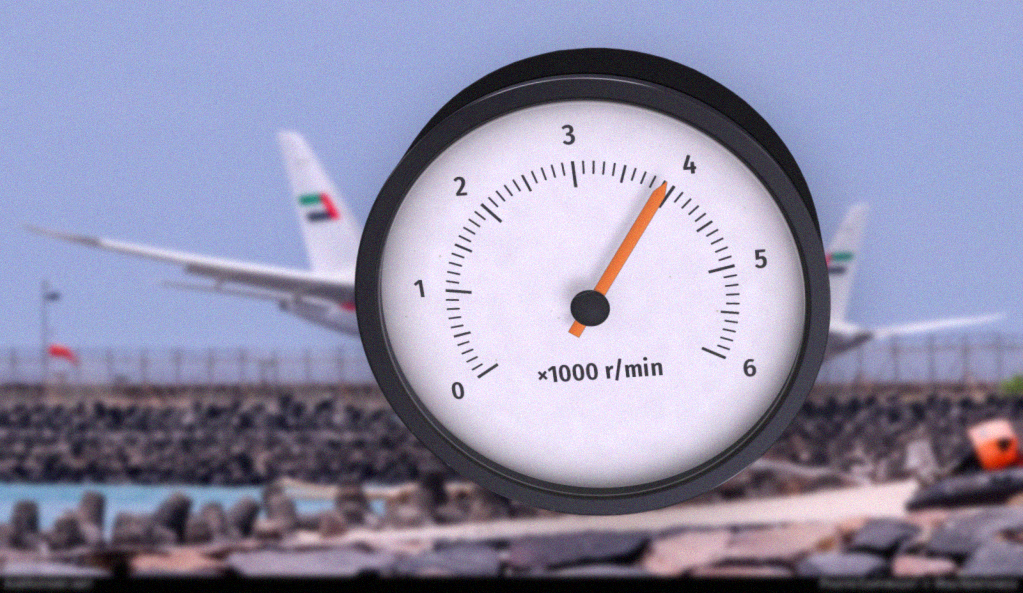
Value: 3900 (rpm)
